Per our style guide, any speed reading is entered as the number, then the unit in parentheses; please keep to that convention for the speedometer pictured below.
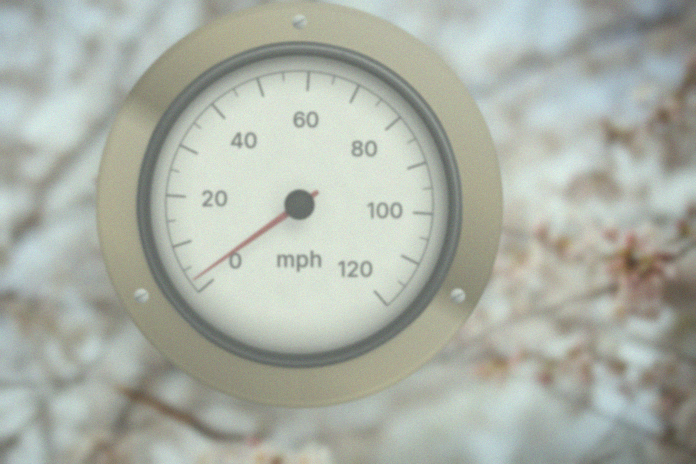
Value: 2.5 (mph)
